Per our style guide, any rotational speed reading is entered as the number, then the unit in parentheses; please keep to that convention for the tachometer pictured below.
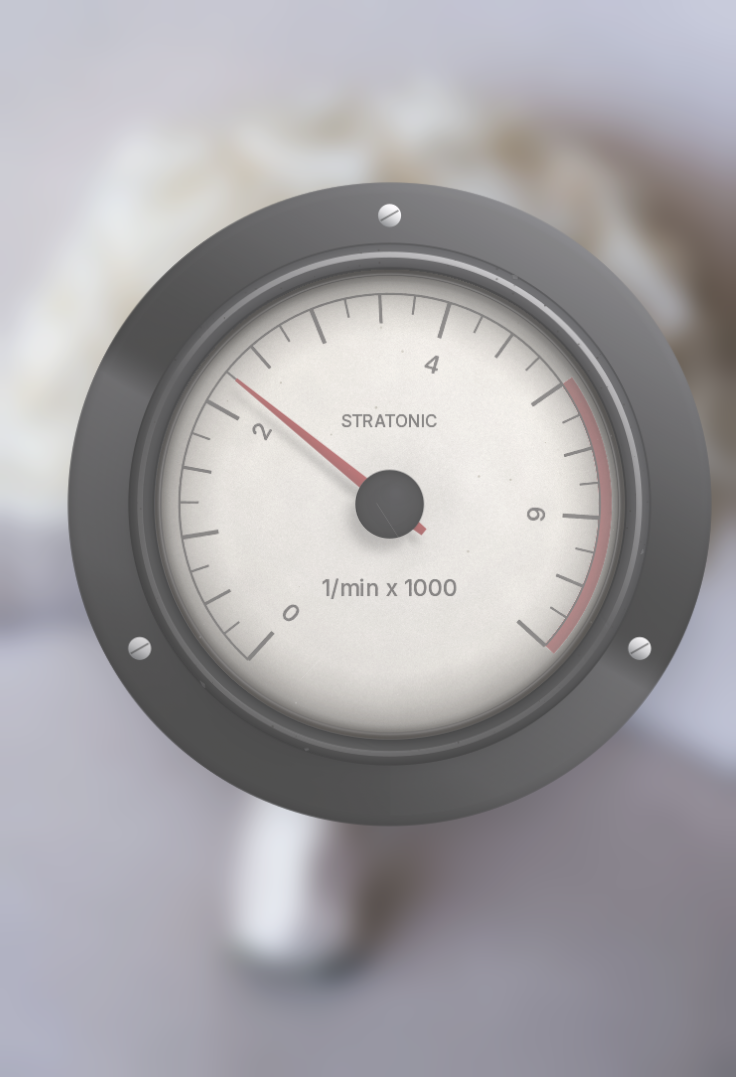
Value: 2250 (rpm)
